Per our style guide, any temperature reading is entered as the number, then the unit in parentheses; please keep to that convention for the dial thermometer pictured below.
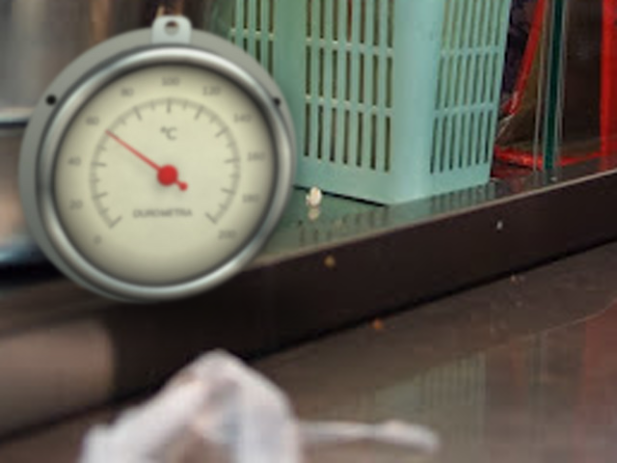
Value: 60 (°C)
